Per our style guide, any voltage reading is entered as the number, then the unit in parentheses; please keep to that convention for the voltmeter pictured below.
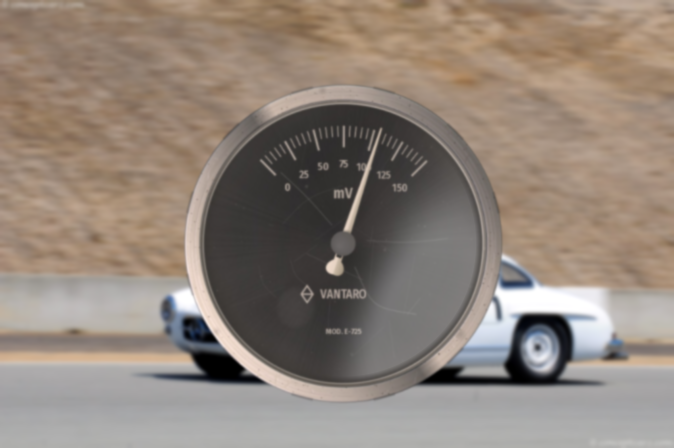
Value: 105 (mV)
